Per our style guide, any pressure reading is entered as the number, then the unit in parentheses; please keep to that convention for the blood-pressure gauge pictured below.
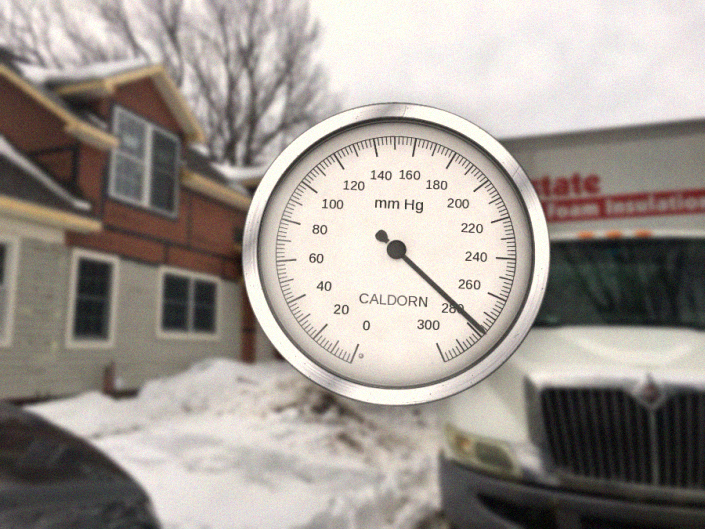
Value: 278 (mmHg)
